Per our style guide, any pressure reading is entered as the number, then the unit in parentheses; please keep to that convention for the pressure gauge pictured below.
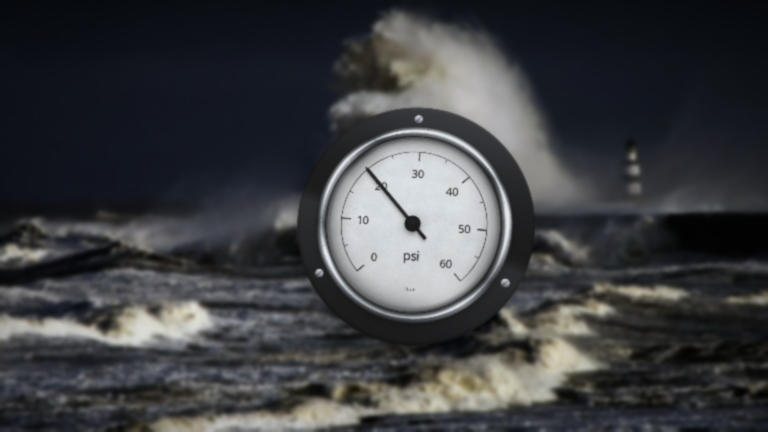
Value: 20 (psi)
